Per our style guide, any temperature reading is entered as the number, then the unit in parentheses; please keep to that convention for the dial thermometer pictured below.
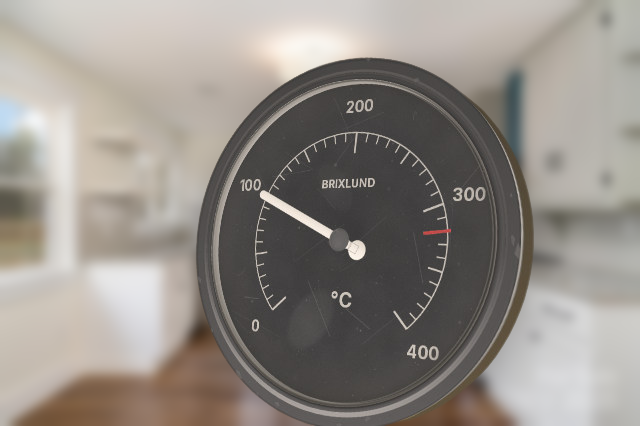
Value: 100 (°C)
